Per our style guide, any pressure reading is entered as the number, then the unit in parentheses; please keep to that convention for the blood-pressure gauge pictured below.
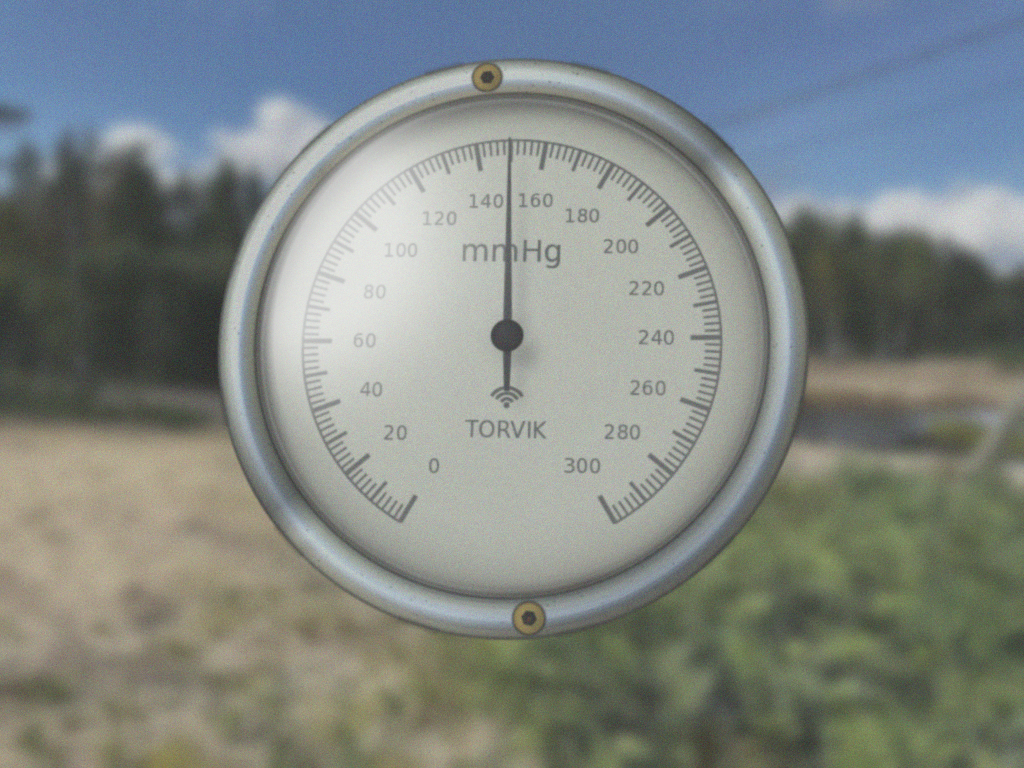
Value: 150 (mmHg)
